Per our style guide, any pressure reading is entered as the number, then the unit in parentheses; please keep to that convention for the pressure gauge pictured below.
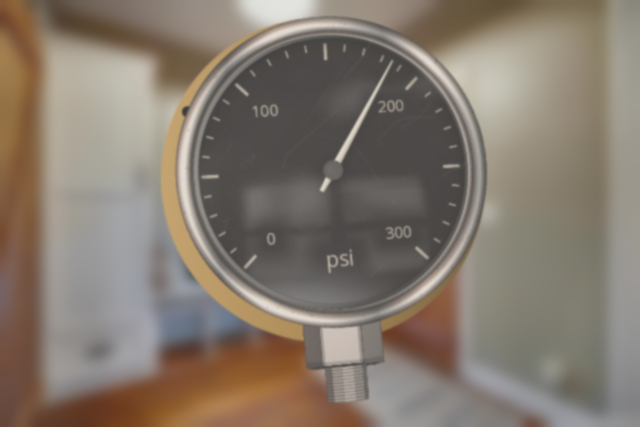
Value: 185 (psi)
